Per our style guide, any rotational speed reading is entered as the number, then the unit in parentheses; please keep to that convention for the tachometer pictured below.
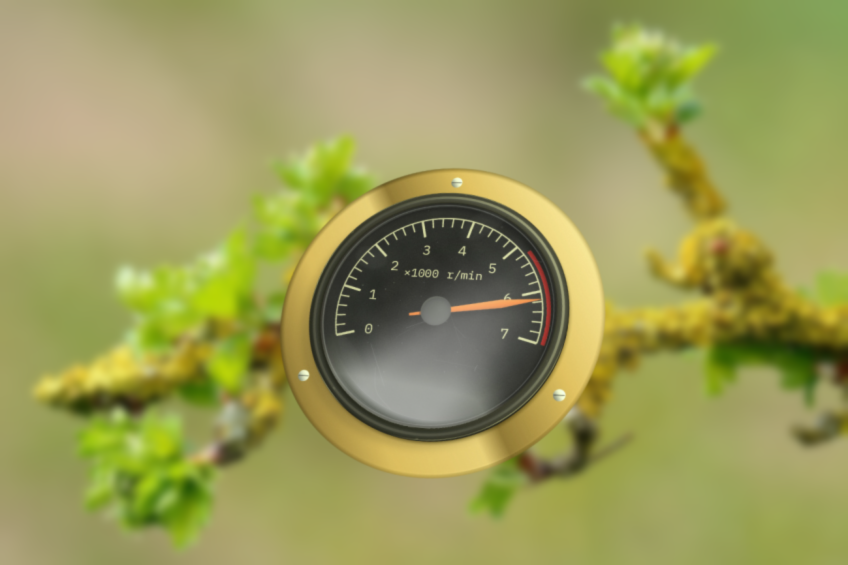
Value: 6200 (rpm)
